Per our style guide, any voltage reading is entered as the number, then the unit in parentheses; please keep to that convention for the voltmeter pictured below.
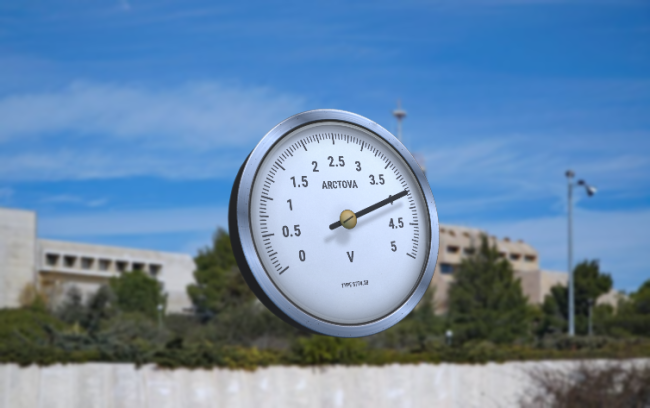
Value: 4 (V)
